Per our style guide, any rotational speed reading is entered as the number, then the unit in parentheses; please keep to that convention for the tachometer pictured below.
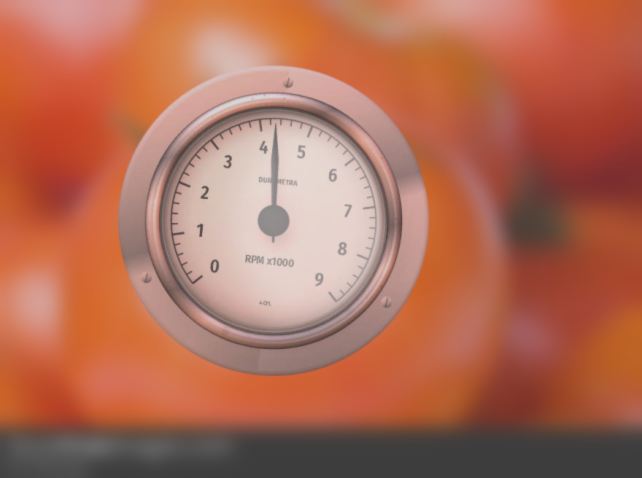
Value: 4300 (rpm)
